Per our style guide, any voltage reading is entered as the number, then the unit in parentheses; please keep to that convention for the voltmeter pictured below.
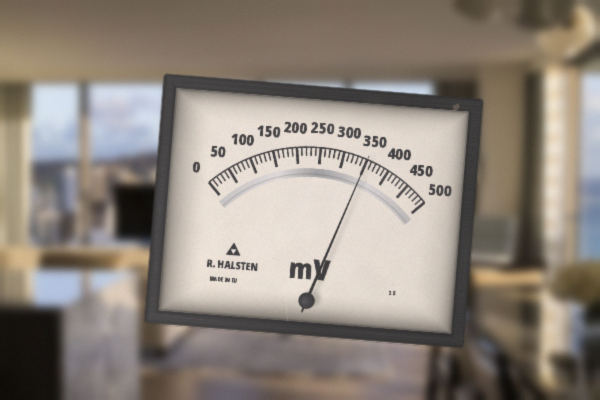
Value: 350 (mV)
